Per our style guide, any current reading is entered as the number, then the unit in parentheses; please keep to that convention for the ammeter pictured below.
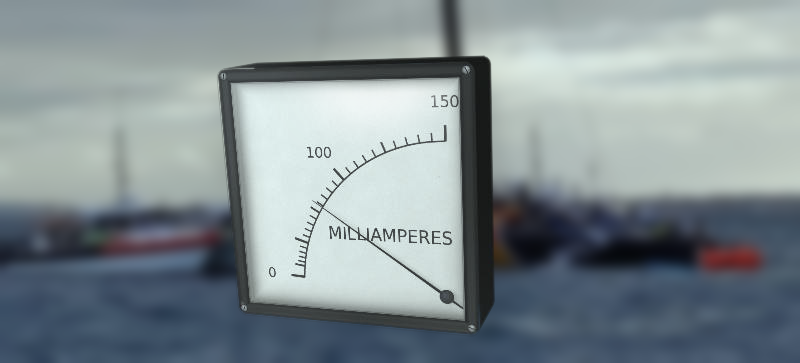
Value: 80 (mA)
